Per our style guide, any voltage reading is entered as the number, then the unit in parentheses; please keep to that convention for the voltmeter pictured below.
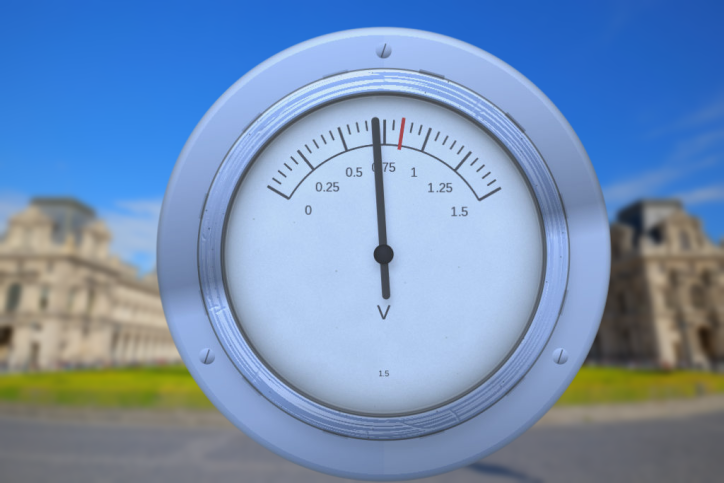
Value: 0.7 (V)
